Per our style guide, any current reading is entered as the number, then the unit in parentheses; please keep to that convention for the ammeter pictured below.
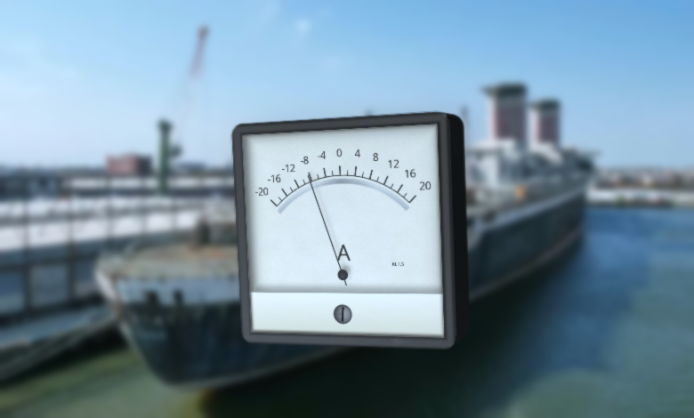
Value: -8 (A)
